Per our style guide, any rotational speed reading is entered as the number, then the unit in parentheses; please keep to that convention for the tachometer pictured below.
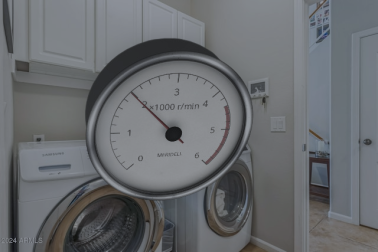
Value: 2000 (rpm)
